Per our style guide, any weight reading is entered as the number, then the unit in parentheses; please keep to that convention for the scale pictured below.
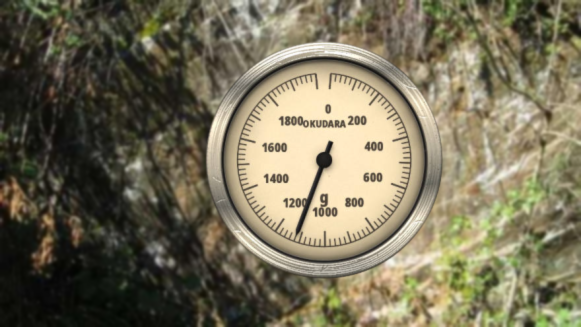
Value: 1120 (g)
